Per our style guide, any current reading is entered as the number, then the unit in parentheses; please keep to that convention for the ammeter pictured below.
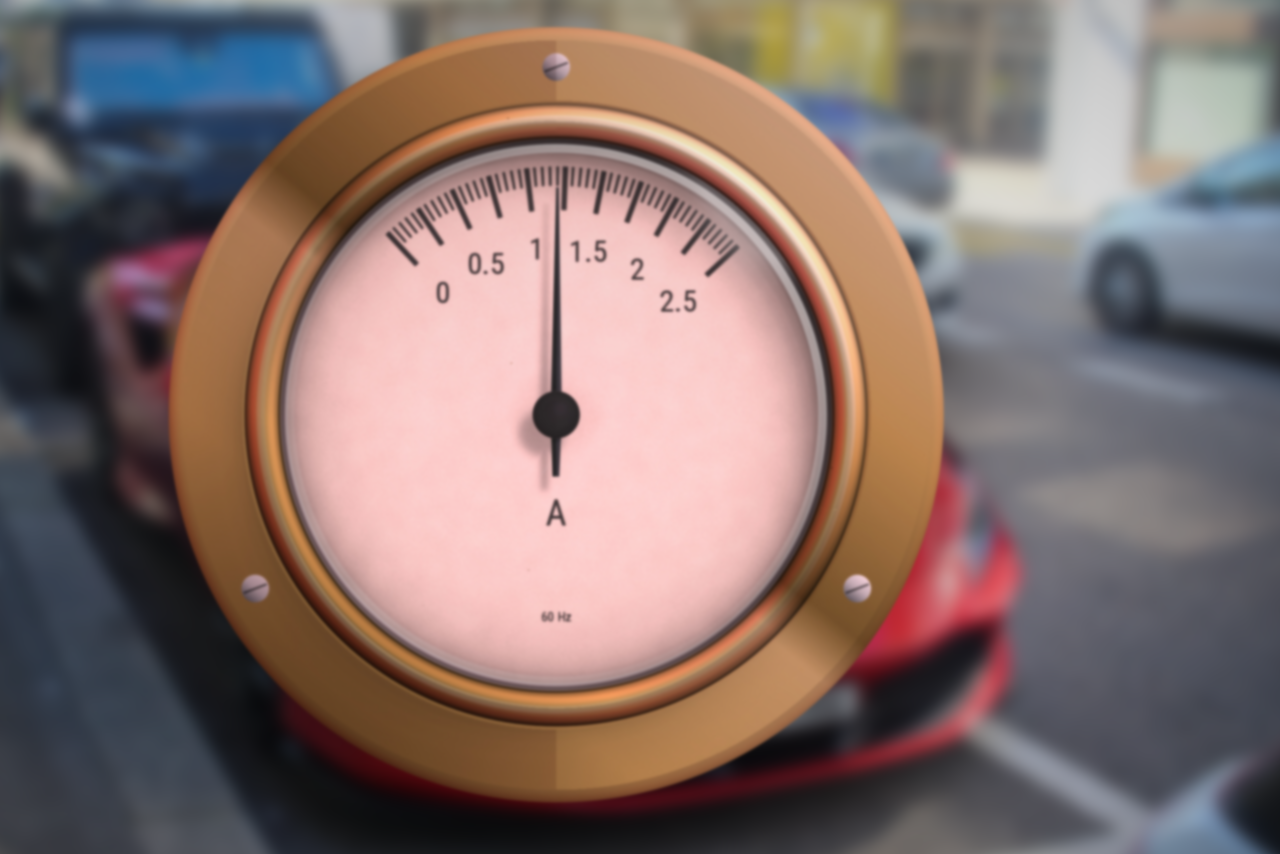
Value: 1.2 (A)
